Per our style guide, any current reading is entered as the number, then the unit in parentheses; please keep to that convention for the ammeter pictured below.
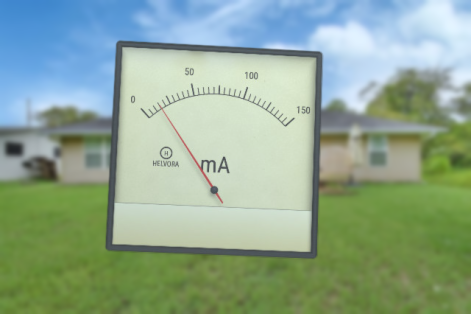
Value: 15 (mA)
